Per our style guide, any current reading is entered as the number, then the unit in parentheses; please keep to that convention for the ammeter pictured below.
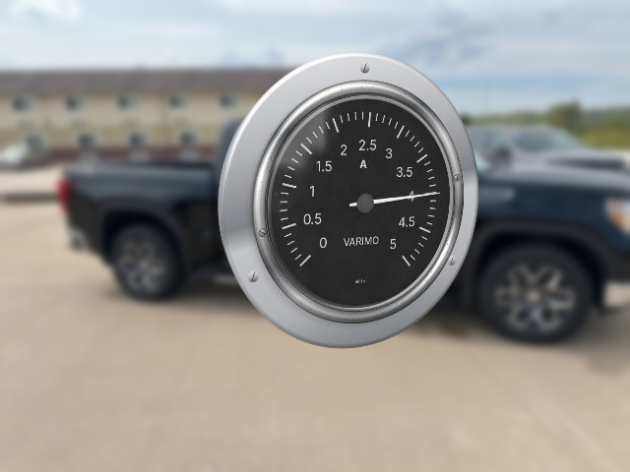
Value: 4 (A)
